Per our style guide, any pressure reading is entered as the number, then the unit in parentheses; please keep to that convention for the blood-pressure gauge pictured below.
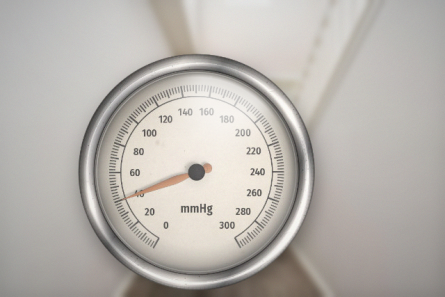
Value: 40 (mmHg)
